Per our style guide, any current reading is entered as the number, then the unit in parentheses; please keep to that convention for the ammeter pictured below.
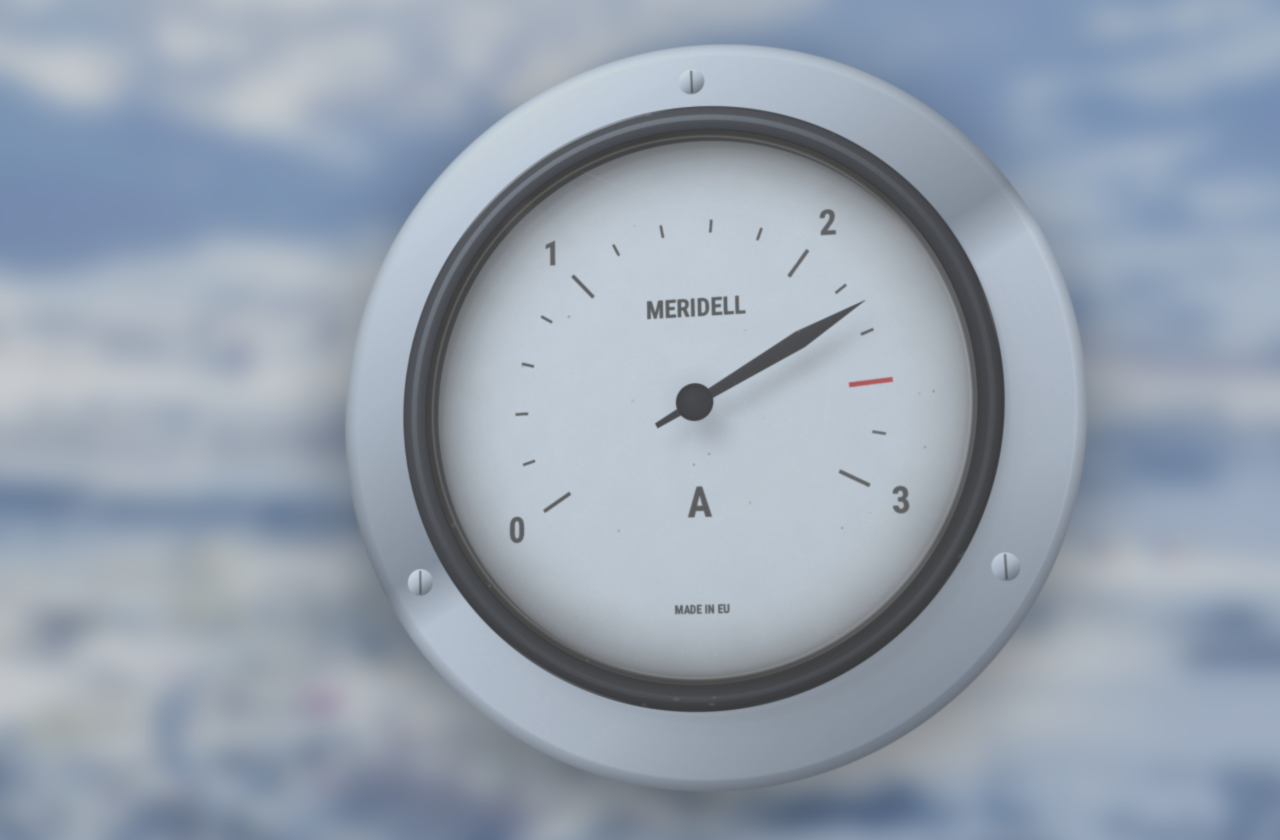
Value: 2.3 (A)
